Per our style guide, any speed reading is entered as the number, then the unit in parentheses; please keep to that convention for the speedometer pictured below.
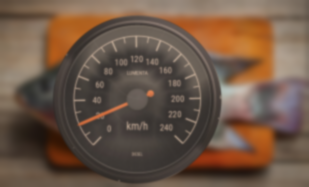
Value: 20 (km/h)
